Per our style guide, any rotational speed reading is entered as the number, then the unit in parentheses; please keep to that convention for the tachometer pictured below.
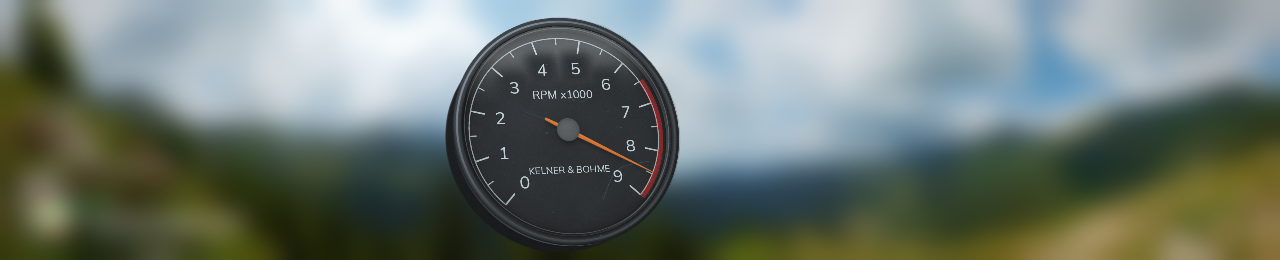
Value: 8500 (rpm)
